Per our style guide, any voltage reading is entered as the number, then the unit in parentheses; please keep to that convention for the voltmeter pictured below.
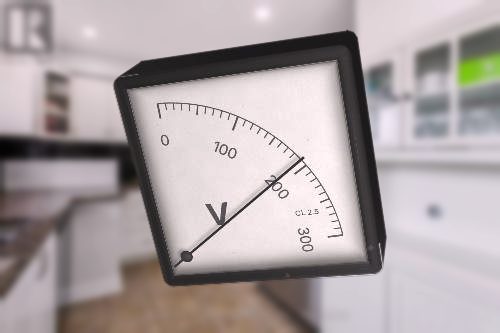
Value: 190 (V)
